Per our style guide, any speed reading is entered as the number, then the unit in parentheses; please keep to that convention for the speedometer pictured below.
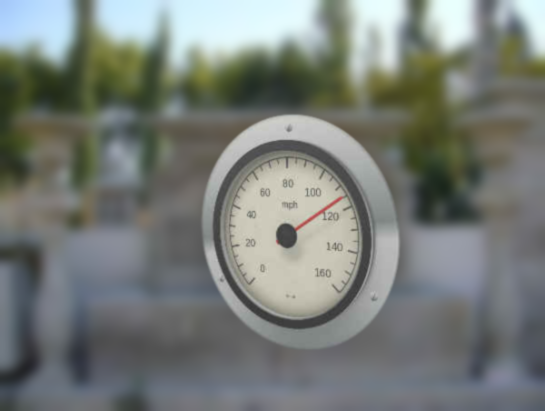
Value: 115 (mph)
